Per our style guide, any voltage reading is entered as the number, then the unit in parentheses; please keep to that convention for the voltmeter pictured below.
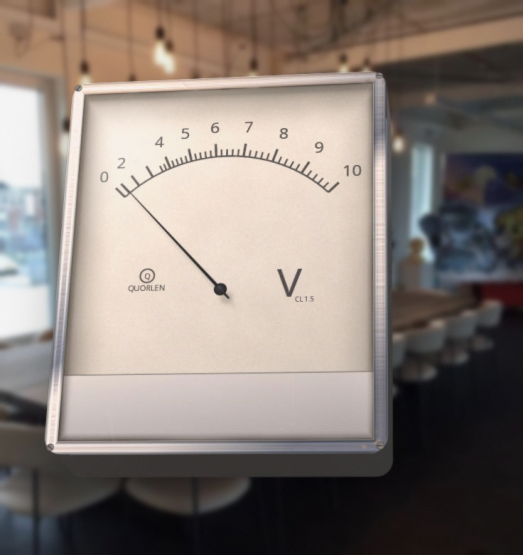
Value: 1 (V)
